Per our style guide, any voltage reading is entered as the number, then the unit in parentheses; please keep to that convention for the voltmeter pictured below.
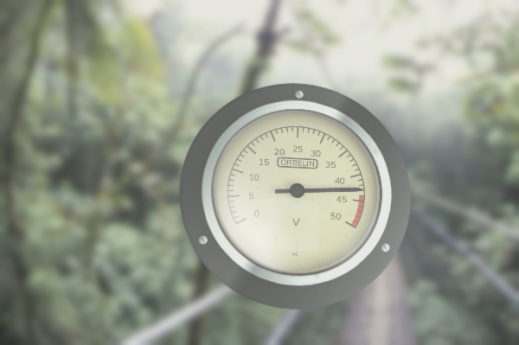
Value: 43 (V)
